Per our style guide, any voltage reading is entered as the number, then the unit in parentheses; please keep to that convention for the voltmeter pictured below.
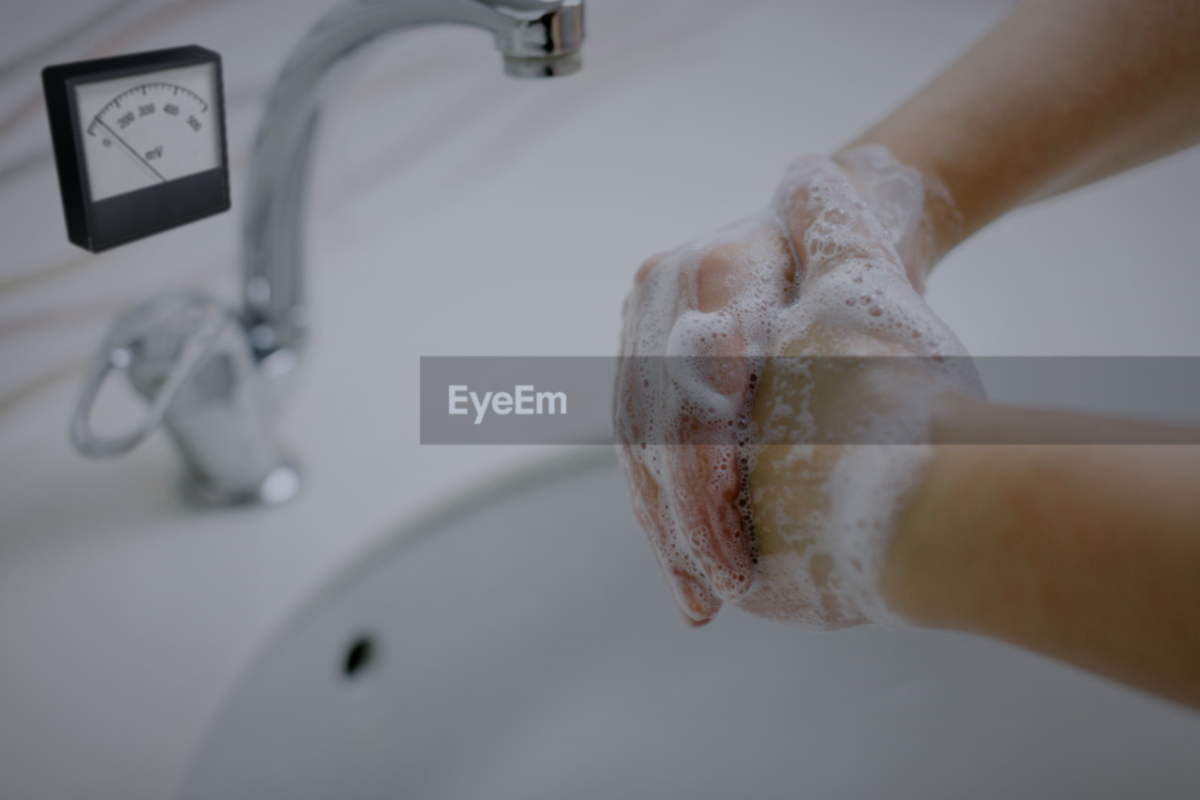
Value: 100 (mV)
